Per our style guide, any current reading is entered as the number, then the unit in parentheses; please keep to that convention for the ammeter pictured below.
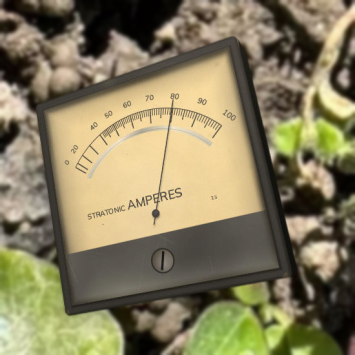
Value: 80 (A)
